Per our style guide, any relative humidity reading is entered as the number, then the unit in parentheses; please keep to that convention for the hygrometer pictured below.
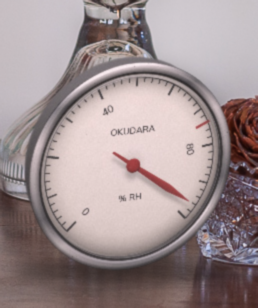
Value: 96 (%)
